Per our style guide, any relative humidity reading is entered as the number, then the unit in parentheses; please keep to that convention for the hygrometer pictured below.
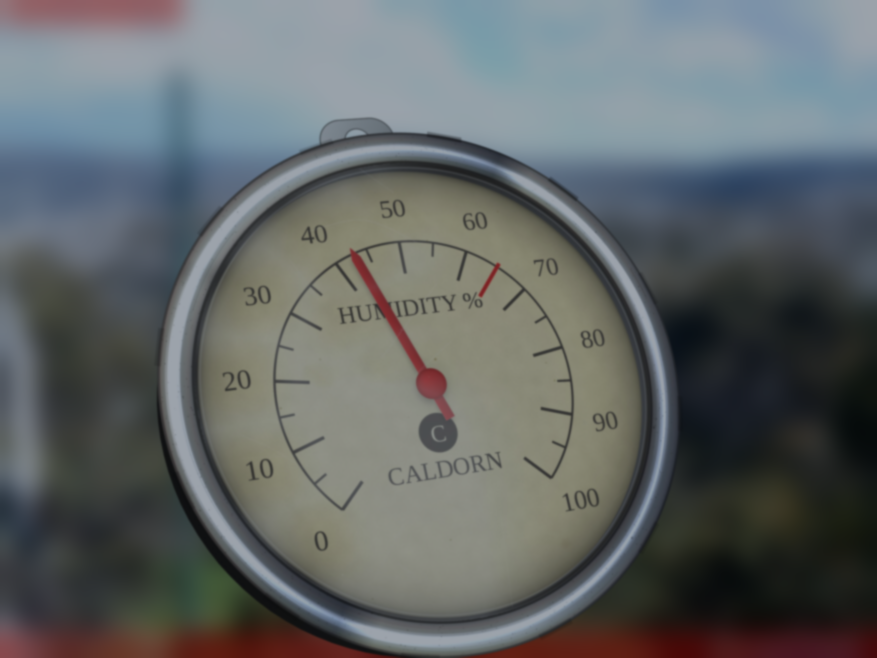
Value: 42.5 (%)
